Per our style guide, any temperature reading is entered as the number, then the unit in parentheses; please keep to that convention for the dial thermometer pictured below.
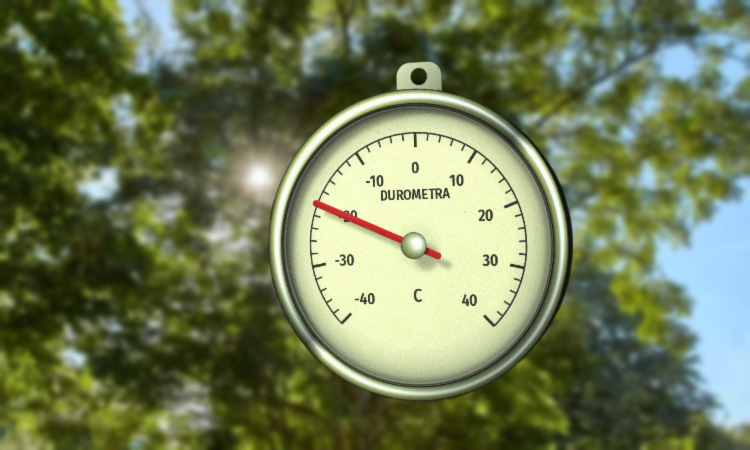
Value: -20 (°C)
